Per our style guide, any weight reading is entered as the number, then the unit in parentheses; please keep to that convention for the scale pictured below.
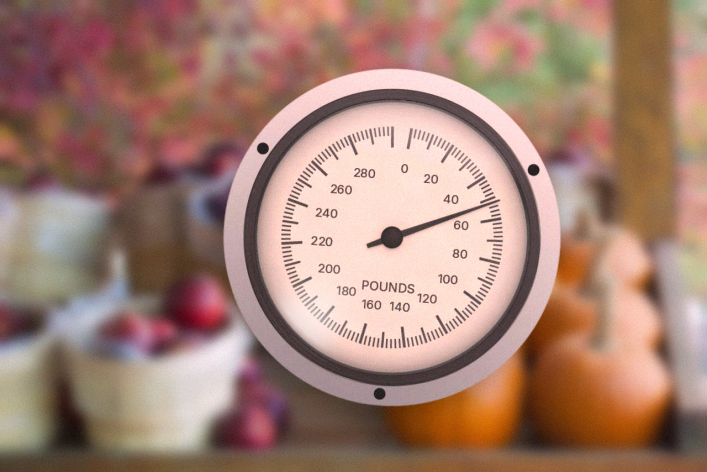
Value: 52 (lb)
